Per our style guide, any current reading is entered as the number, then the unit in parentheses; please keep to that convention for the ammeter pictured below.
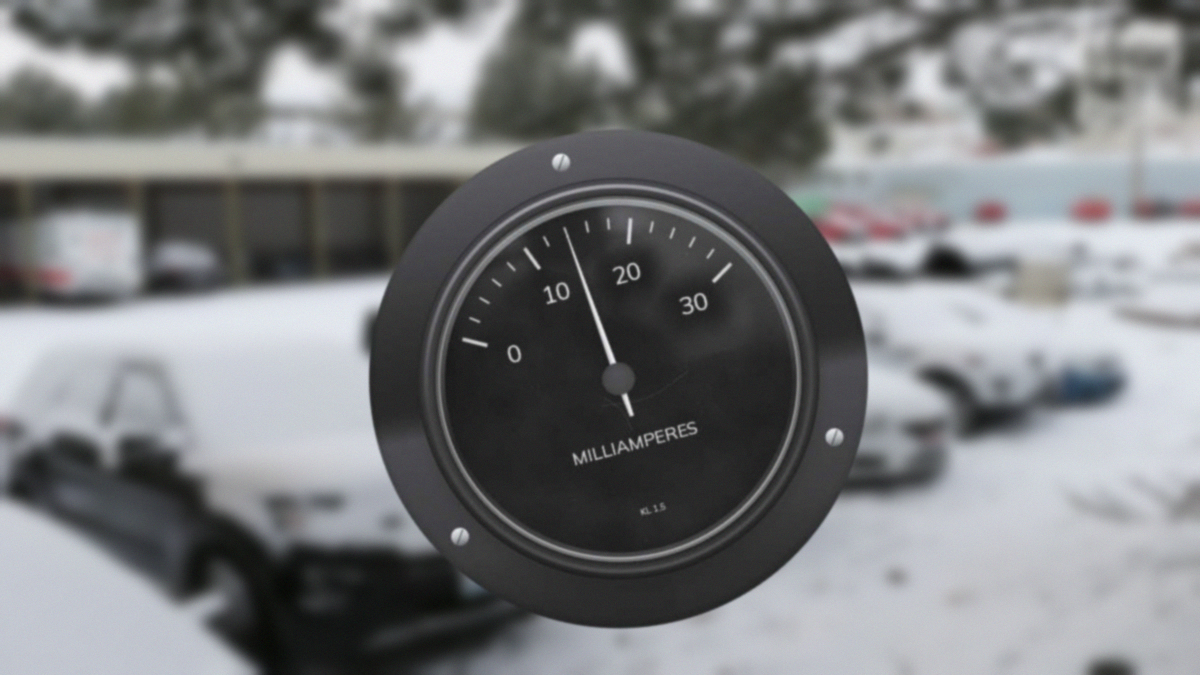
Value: 14 (mA)
